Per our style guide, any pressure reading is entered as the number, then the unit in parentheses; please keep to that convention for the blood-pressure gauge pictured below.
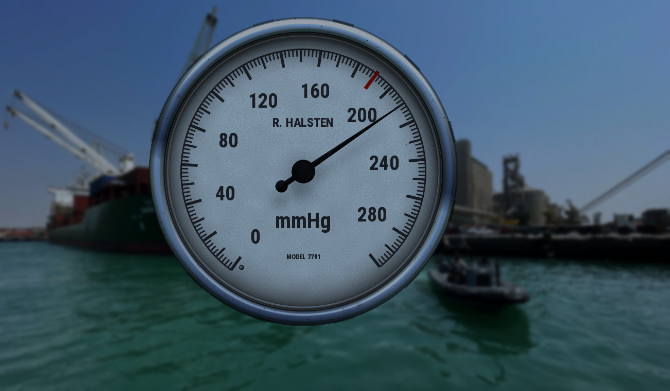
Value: 210 (mmHg)
